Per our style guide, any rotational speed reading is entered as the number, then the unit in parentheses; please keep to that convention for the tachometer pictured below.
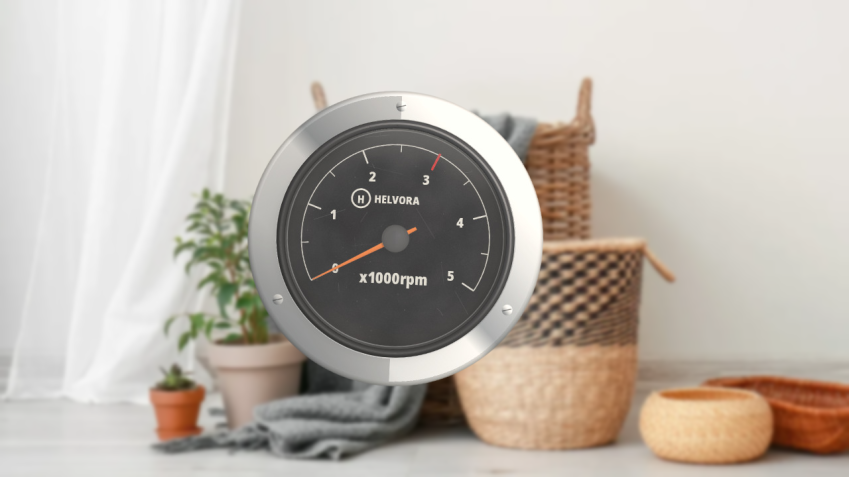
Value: 0 (rpm)
